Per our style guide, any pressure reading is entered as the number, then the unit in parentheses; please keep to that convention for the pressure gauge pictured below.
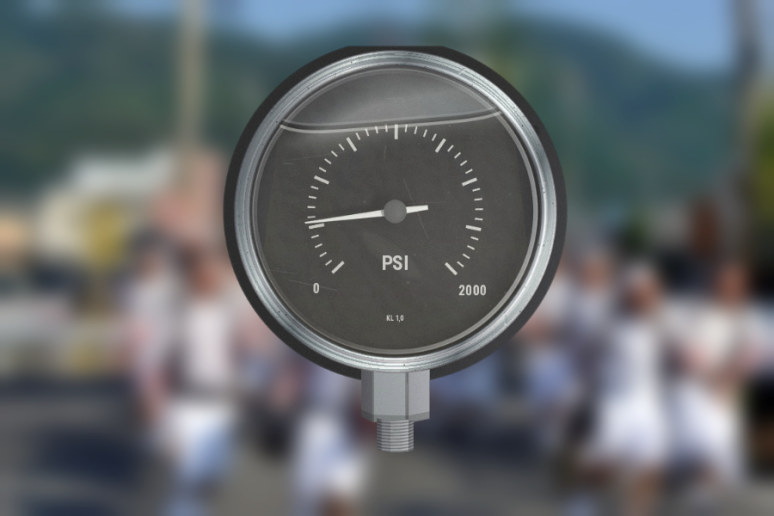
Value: 275 (psi)
